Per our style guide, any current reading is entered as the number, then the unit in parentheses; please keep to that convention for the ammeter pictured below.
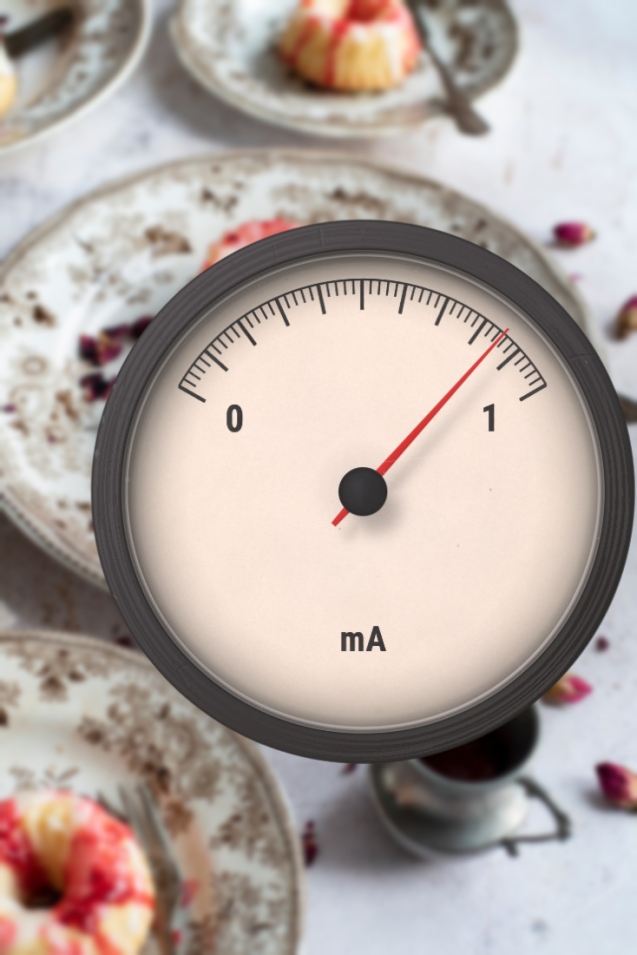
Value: 0.85 (mA)
